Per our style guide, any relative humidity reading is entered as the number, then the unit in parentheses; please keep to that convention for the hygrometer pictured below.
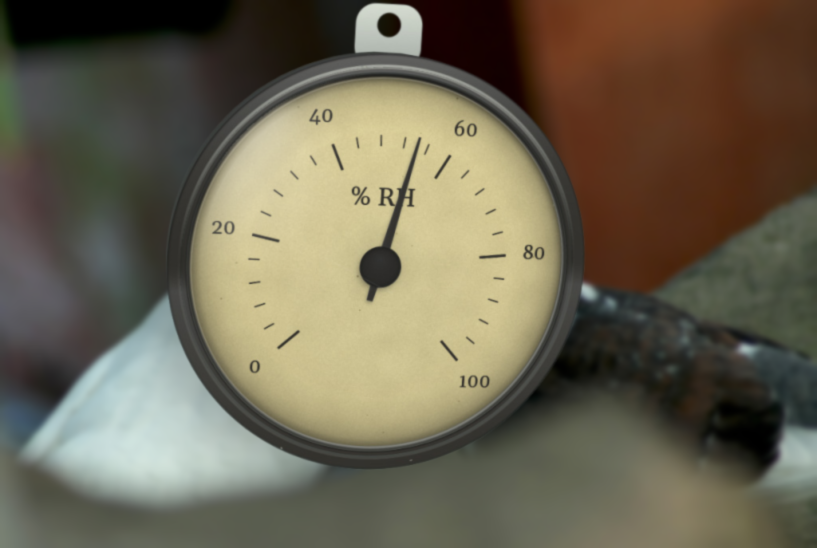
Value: 54 (%)
